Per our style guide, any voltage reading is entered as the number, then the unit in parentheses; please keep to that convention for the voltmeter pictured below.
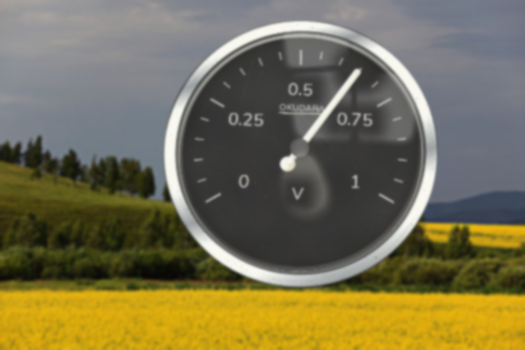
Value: 0.65 (V)
